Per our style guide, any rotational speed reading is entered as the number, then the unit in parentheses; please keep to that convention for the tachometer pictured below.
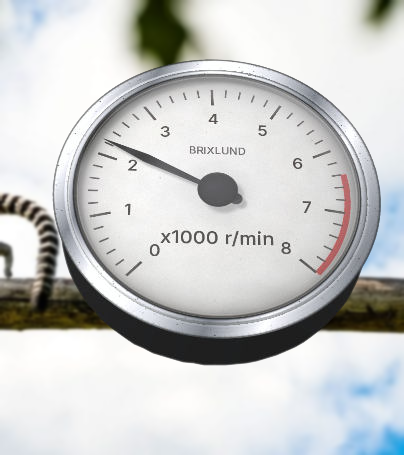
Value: 2200 (rpm)
